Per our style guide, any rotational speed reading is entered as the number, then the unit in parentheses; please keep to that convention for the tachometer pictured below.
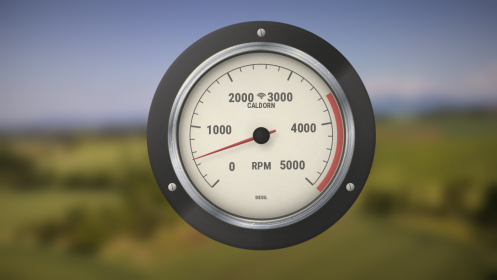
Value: 500 (rpm)
